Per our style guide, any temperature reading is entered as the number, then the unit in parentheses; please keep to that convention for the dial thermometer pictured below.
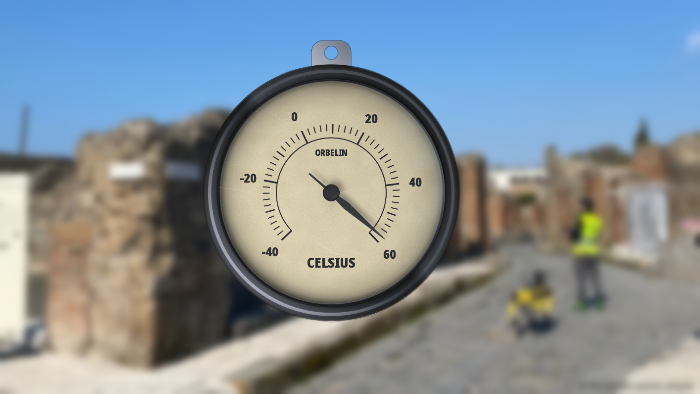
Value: 58 (°C)
